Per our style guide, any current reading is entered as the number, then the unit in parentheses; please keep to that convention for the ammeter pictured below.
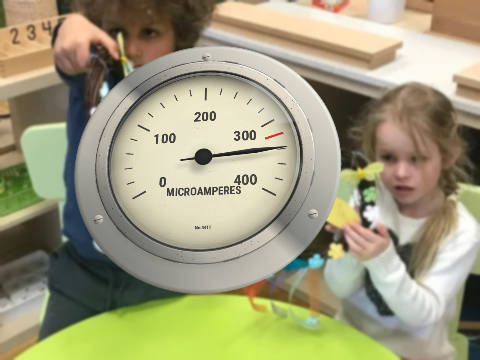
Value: 340 (µA)
